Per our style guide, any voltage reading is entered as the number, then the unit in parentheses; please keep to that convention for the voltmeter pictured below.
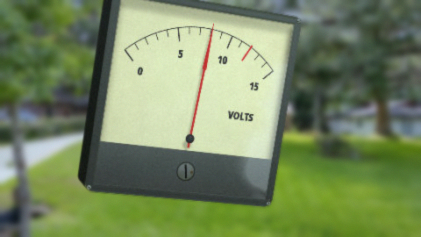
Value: 8 (V)
